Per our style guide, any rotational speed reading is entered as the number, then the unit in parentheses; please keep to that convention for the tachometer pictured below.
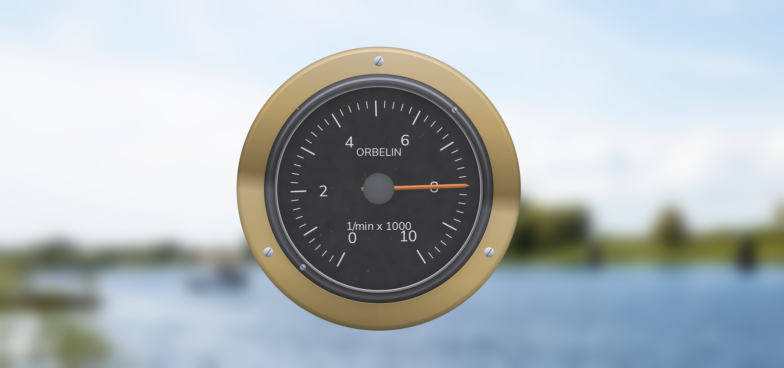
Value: 8000 (rpm)
